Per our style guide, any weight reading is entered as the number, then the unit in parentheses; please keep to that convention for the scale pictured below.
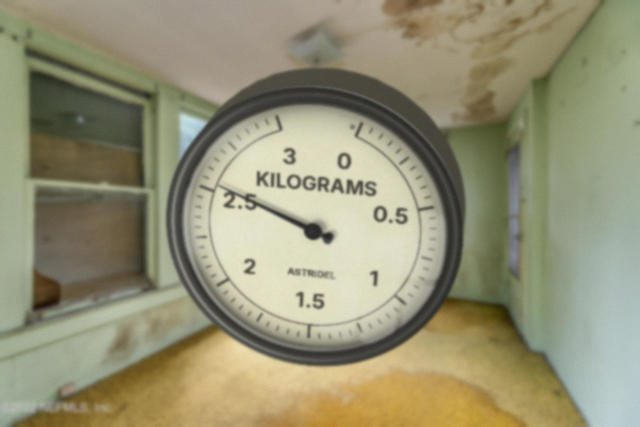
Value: 2.55 (kg)
